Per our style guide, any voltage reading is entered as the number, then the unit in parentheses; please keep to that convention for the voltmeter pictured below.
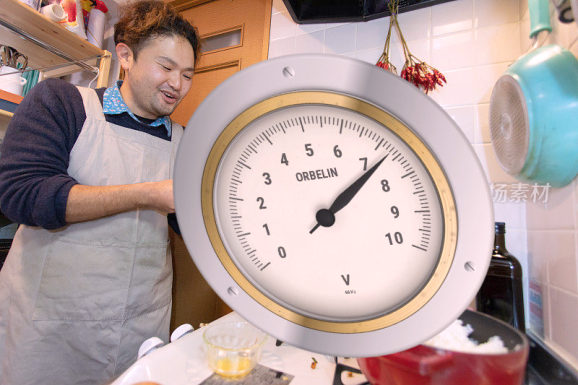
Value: 7.3 (V)
